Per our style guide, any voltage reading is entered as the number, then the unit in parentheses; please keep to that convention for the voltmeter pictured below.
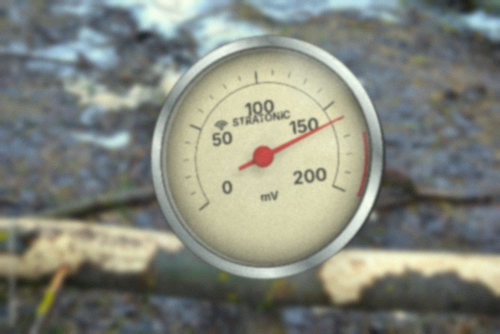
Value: 160 (mV)
